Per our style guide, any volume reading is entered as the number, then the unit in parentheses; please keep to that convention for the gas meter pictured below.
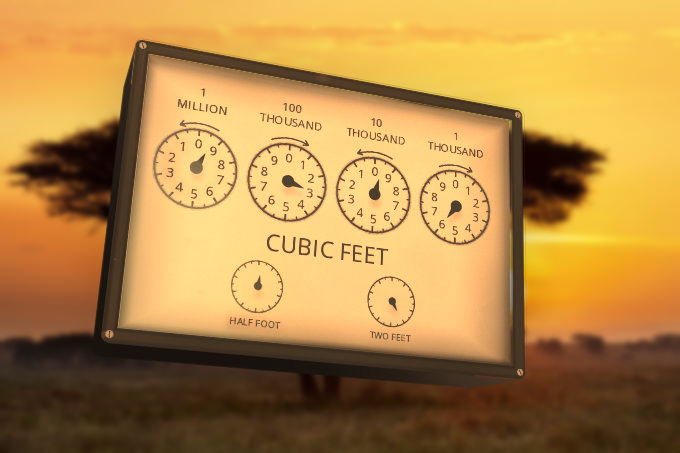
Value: 929600 (ft³)
